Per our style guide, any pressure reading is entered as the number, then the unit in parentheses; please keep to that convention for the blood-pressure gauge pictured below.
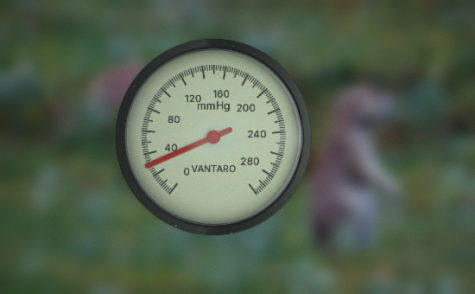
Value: 30 (mmHg)
